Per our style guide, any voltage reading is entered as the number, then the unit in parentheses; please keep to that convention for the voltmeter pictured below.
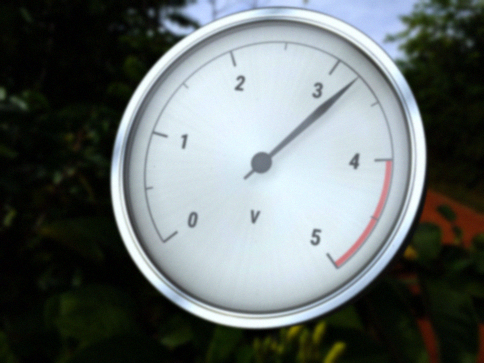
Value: 3.25 (V)
